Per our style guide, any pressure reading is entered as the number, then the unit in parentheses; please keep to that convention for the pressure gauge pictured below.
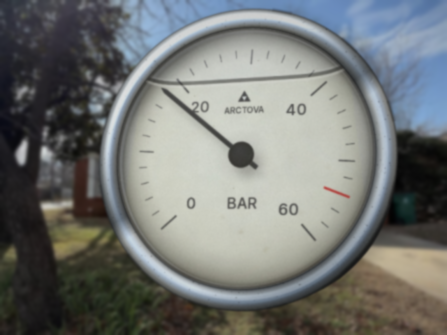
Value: 18 (bar)
